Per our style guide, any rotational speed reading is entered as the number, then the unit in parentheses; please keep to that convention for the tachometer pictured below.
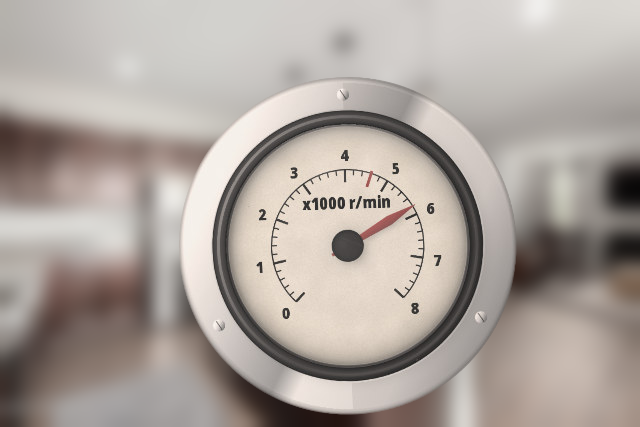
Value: 5800 (rpm)
